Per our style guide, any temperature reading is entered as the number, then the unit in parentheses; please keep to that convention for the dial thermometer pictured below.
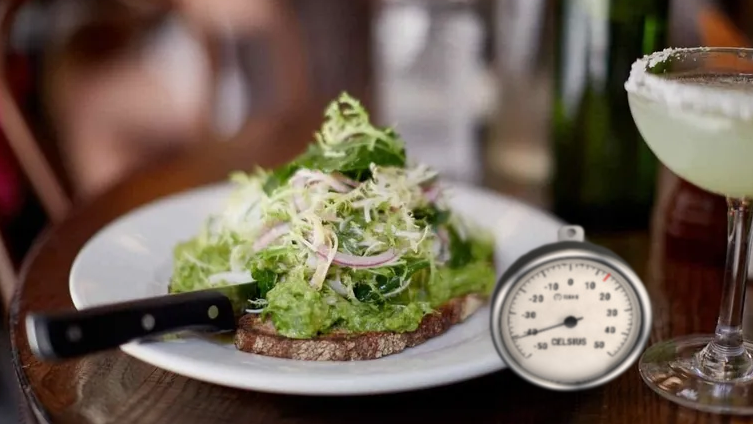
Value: -40 (°C)
